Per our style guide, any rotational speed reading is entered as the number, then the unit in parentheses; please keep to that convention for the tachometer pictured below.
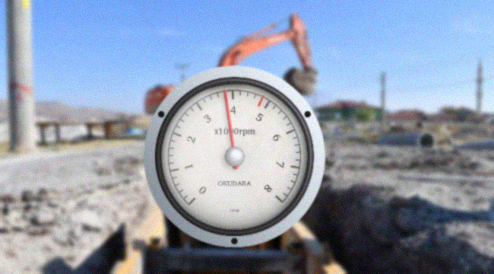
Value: 3800 (rpm)
